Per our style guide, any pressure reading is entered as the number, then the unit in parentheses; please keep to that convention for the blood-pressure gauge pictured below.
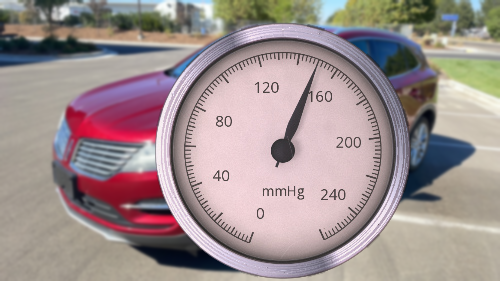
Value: 150 (mmHg)
